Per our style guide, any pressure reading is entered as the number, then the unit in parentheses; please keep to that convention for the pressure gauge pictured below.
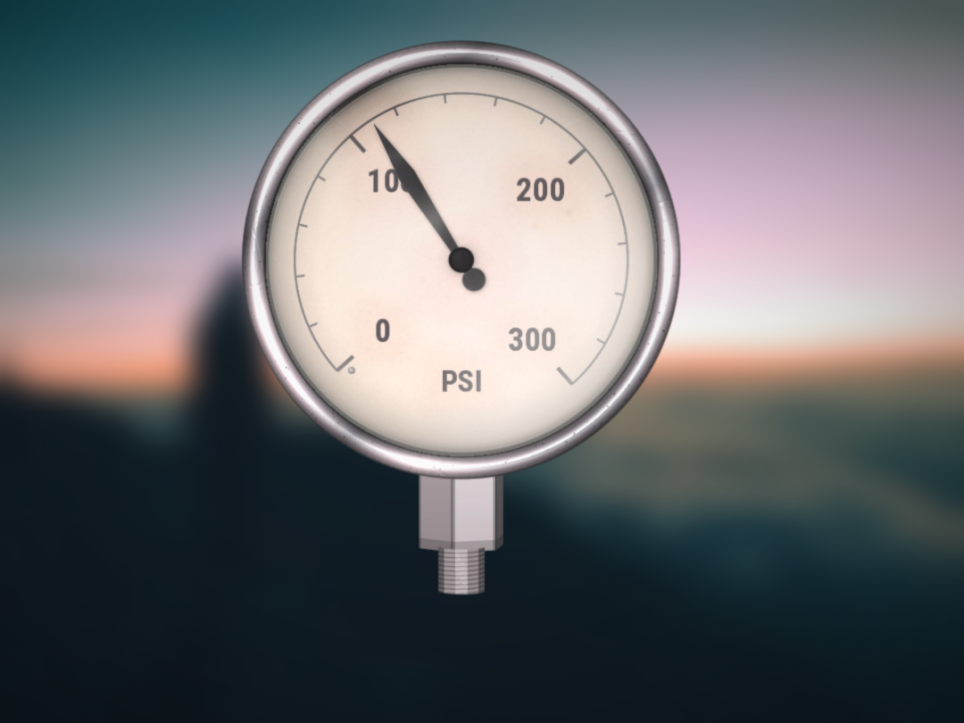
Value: 110 (psi)
